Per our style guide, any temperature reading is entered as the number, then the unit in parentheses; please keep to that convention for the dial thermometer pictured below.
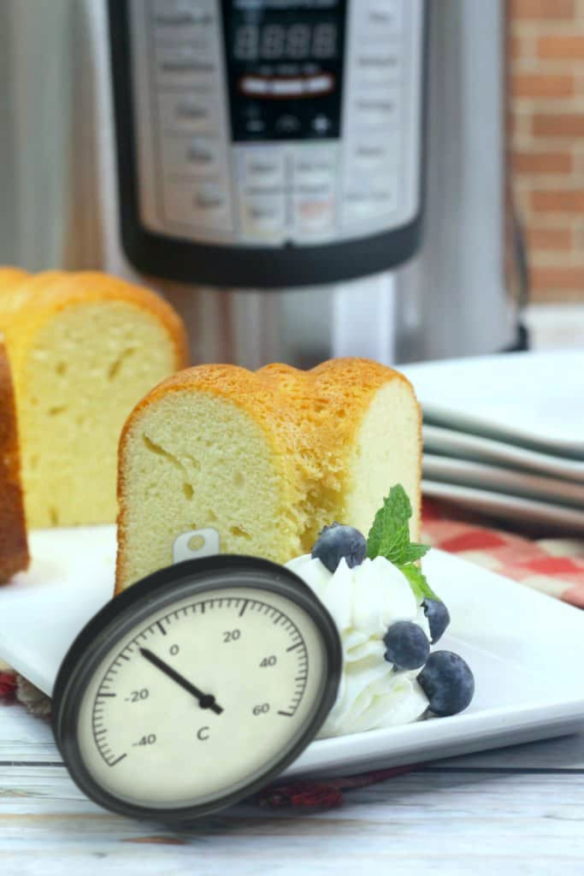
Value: -6 (°C)
